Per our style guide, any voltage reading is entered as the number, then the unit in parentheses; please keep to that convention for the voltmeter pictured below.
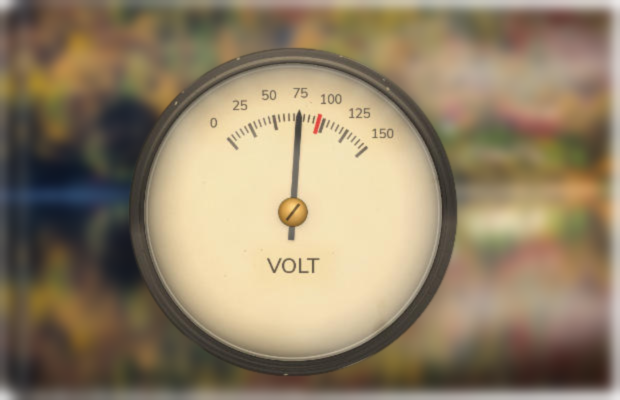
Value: 75 (V)
